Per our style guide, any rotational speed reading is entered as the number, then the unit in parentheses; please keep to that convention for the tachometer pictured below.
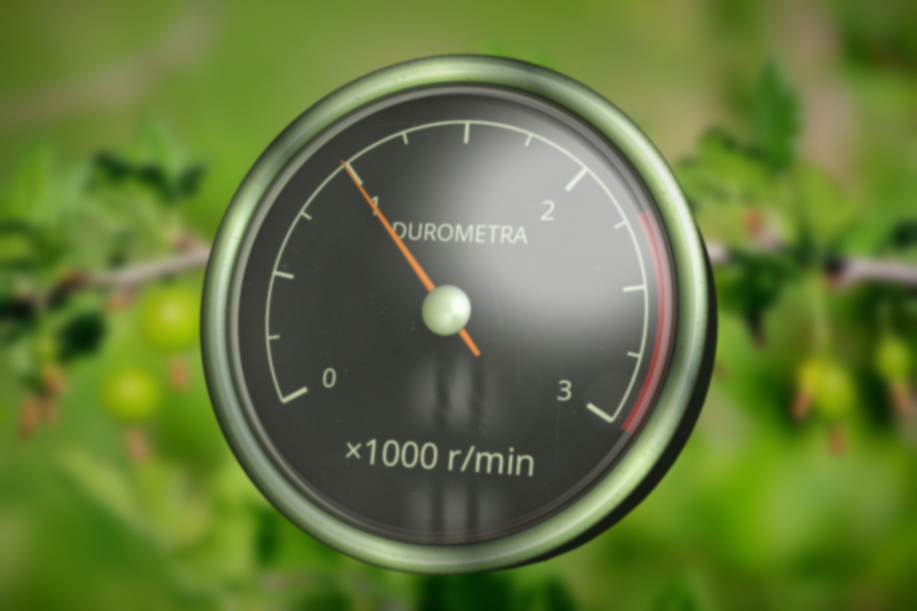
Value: 1000 (rpm)
